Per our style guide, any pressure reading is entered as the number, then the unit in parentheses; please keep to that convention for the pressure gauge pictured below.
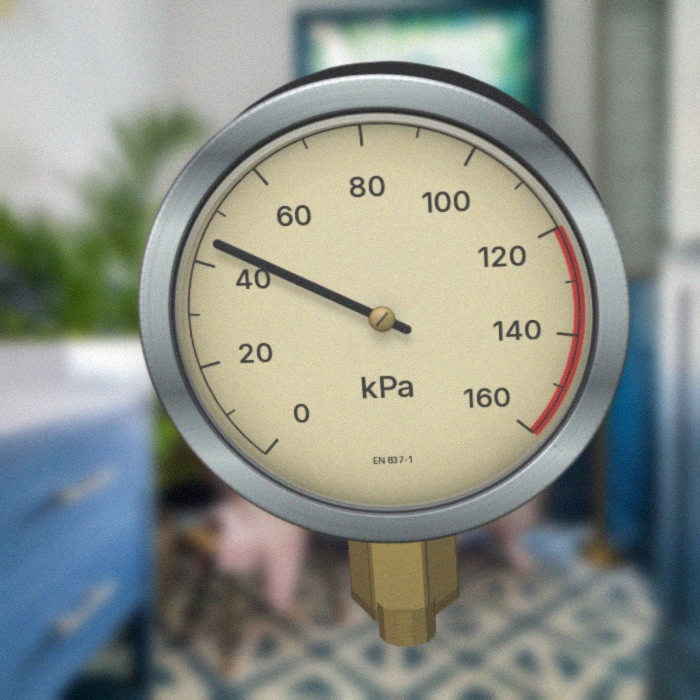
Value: 45 (kPa)
